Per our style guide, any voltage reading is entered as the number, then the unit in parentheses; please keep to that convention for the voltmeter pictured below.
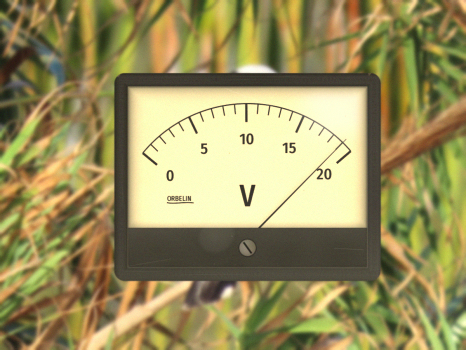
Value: 19 (V)
